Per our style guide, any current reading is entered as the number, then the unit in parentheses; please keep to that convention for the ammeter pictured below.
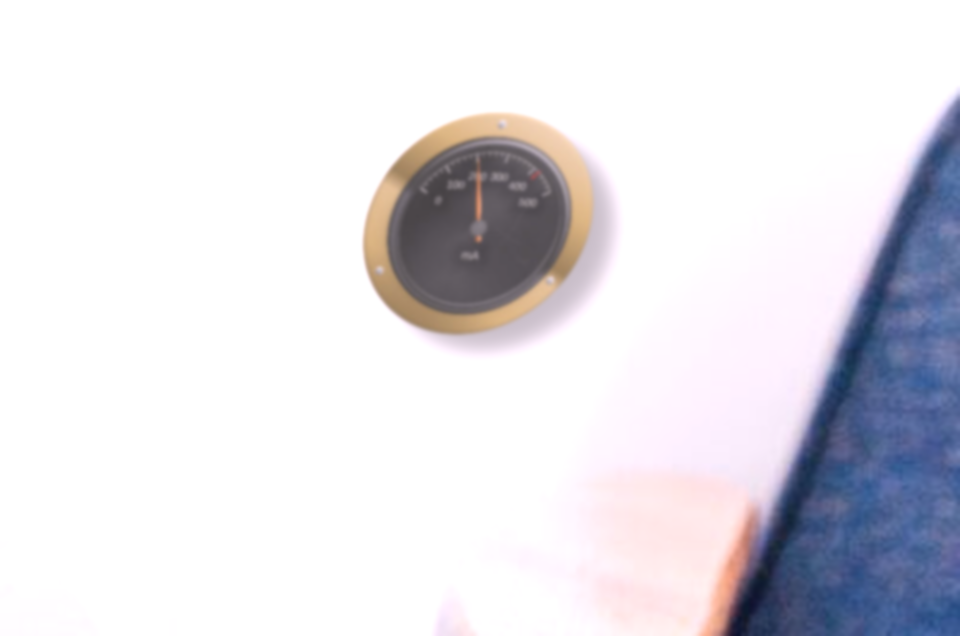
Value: 200 (mA)
